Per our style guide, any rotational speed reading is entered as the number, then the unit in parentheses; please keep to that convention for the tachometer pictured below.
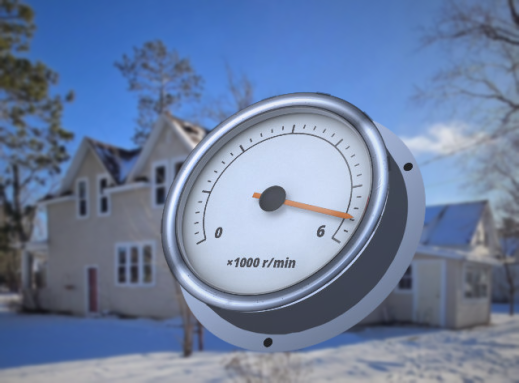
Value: 5600 (rpm)
